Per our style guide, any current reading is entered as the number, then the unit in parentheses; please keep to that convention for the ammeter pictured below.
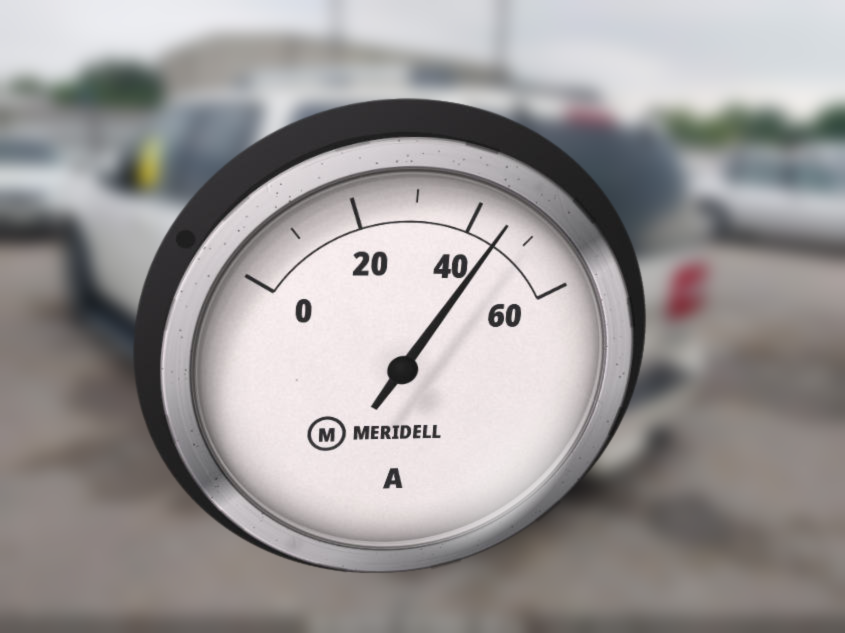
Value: 45 (A)
